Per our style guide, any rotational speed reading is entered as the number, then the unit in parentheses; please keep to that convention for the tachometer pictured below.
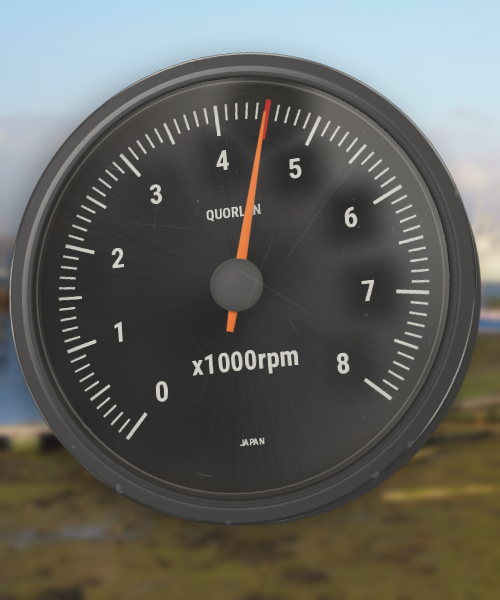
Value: 4500 (rpm)
